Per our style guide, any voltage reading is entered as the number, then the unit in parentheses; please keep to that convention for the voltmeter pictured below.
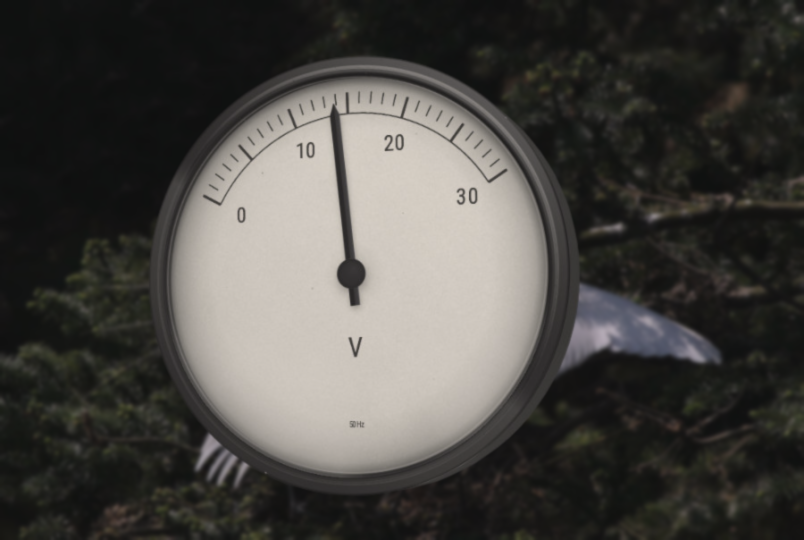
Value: 14 (V)
